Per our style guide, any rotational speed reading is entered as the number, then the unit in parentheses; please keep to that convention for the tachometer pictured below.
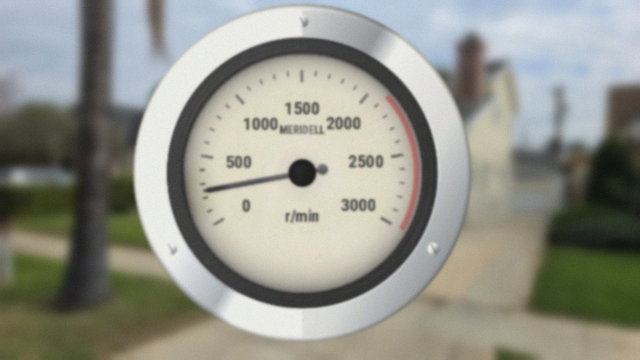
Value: 250 (rpm)
